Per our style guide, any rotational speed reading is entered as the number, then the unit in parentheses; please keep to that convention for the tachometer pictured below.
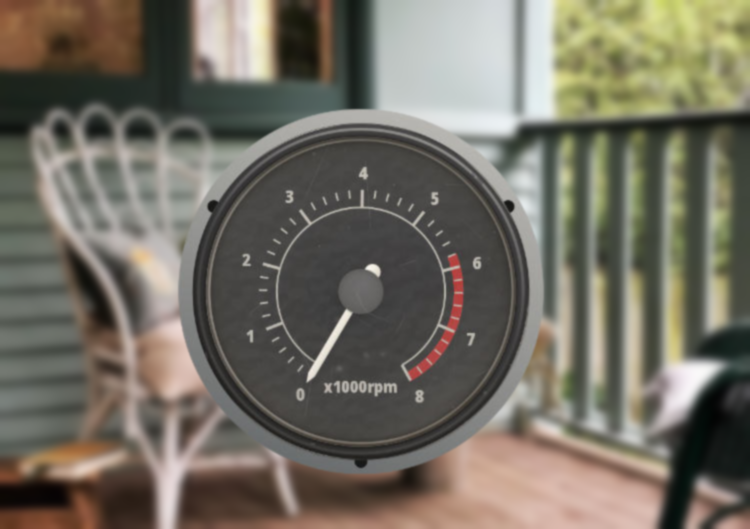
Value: 0 (rpm)
